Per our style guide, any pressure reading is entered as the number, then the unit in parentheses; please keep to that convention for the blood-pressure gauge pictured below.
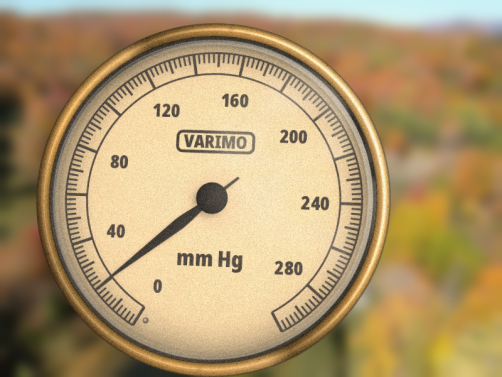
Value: 20 (mmHg)
